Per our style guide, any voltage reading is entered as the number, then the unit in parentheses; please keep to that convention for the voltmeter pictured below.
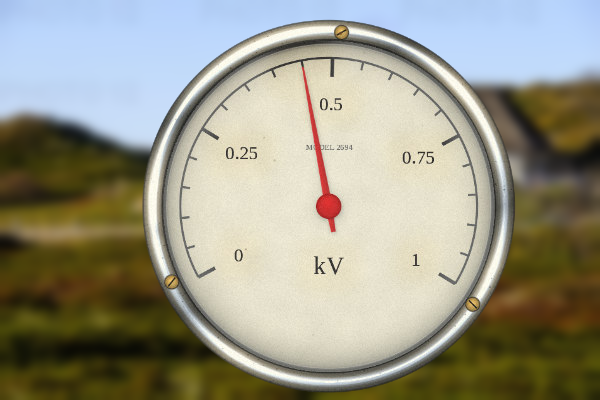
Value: 0.45 (kV)
